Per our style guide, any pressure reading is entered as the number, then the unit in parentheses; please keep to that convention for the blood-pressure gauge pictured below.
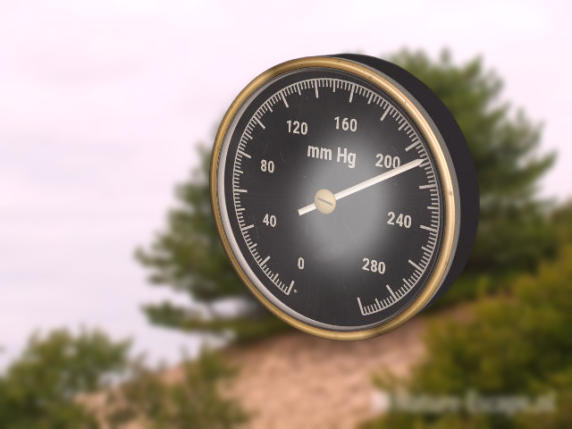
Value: 208 (mmHg)
